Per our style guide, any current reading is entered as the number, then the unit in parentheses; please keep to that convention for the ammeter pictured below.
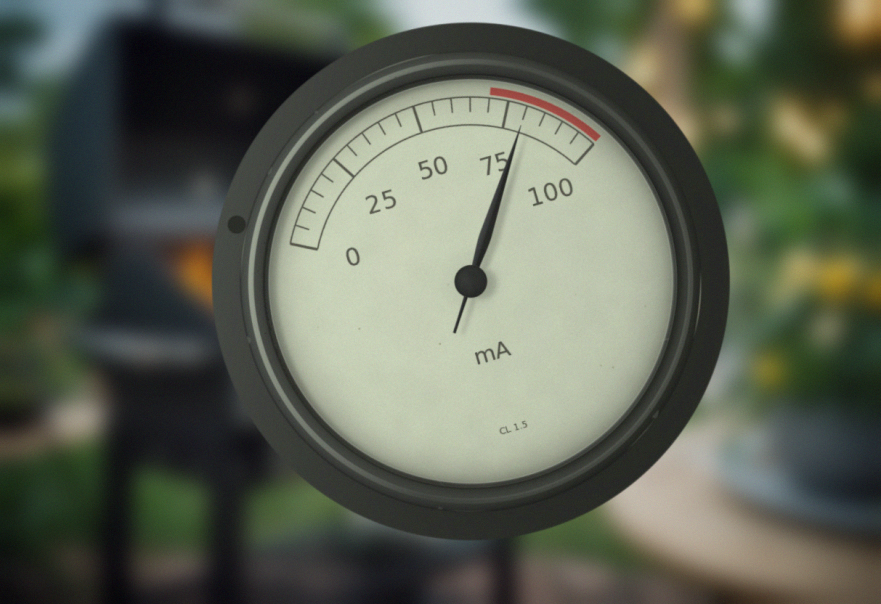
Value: 80 (mA)
